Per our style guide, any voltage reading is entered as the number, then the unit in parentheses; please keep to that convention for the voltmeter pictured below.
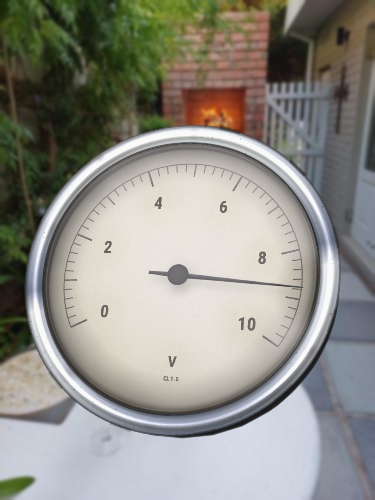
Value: 8.8 (V)
